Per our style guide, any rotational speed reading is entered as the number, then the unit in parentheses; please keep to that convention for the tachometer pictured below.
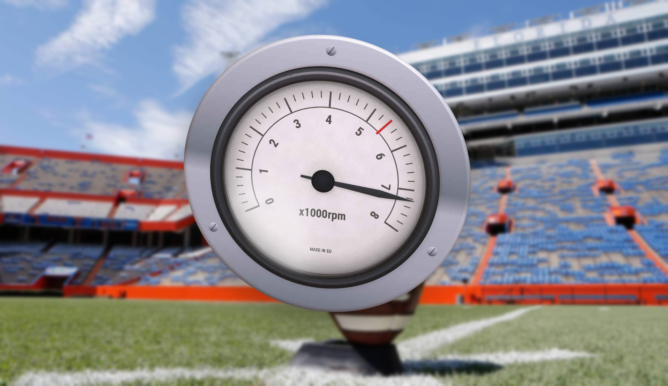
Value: 7200 (rpm)
